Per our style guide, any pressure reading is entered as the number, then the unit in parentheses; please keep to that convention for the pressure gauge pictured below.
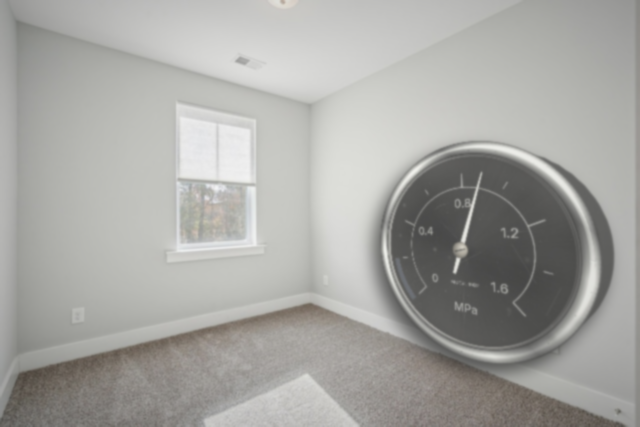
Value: 0.9 (MPa)
